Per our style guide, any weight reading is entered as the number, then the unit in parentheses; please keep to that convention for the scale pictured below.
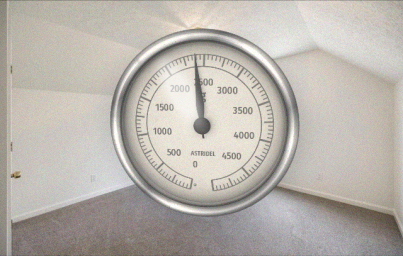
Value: 2400 (g)
